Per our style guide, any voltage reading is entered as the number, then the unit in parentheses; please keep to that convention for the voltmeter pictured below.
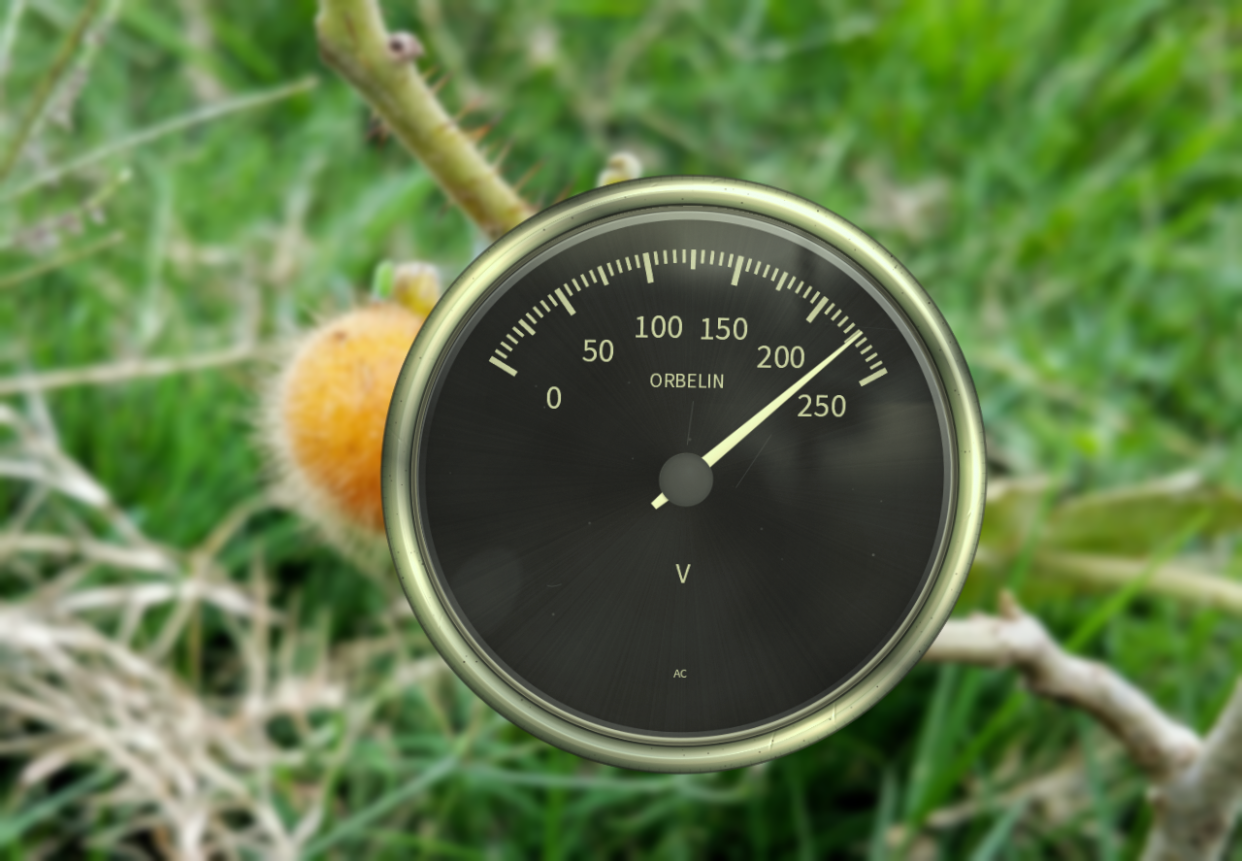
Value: 225 (V)
